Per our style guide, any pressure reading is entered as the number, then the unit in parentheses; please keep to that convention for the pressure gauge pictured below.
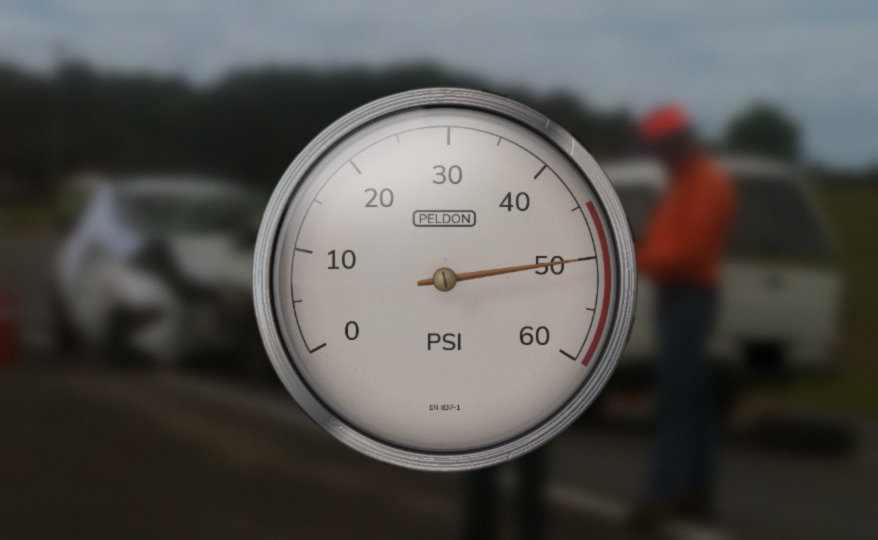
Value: 50 (psi)
